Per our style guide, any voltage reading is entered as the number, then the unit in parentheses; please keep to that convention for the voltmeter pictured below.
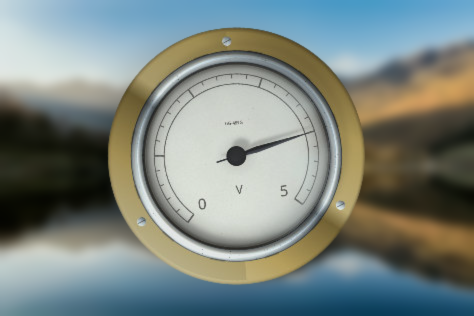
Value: 4 (V)
